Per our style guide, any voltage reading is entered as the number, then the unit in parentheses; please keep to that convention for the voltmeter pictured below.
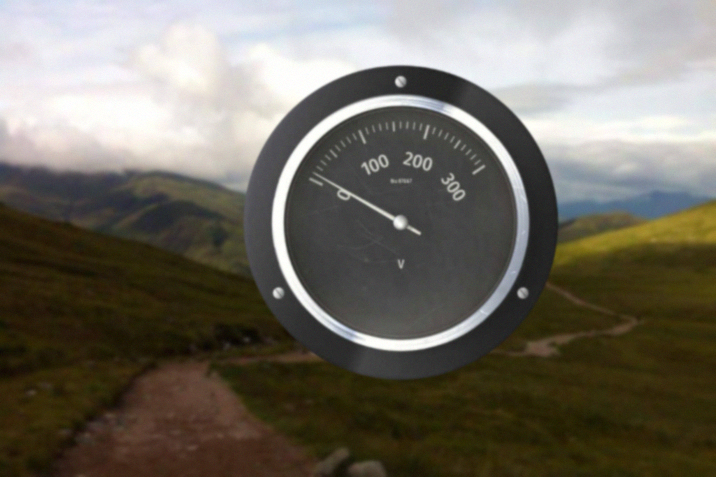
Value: 10 (V)
